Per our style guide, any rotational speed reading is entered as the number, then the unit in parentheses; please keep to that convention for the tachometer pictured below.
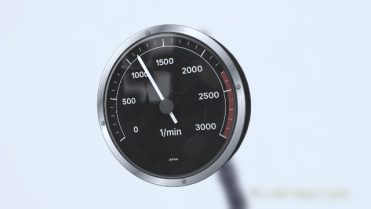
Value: 1150 (rpm)
